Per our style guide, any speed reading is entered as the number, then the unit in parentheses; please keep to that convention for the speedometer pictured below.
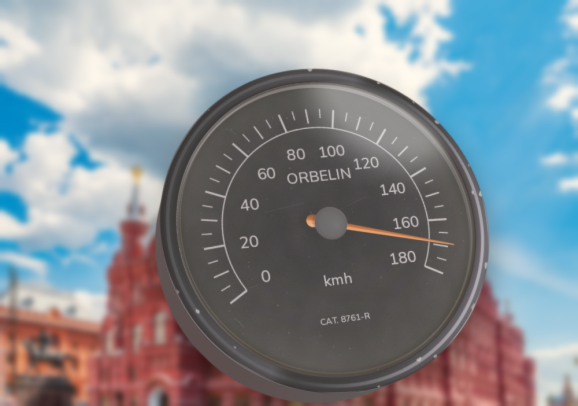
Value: 170 (km/h)
